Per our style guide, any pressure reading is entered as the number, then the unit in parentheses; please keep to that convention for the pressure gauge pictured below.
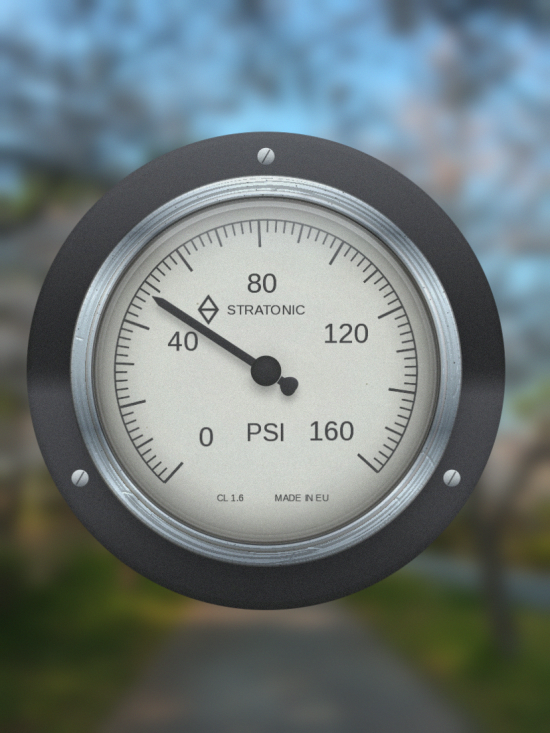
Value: 48 (psi)
